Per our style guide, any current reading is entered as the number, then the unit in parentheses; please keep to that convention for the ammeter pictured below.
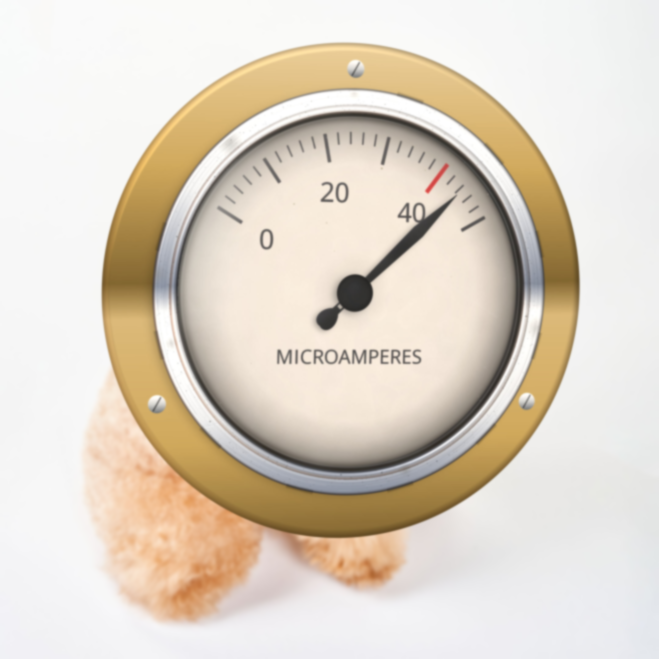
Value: 44 (µA)
